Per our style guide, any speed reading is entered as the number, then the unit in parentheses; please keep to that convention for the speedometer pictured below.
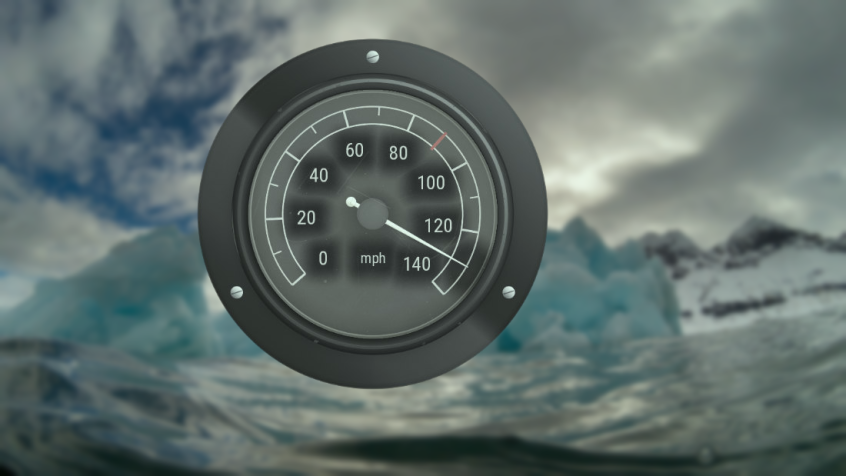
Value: 130 (mph)
